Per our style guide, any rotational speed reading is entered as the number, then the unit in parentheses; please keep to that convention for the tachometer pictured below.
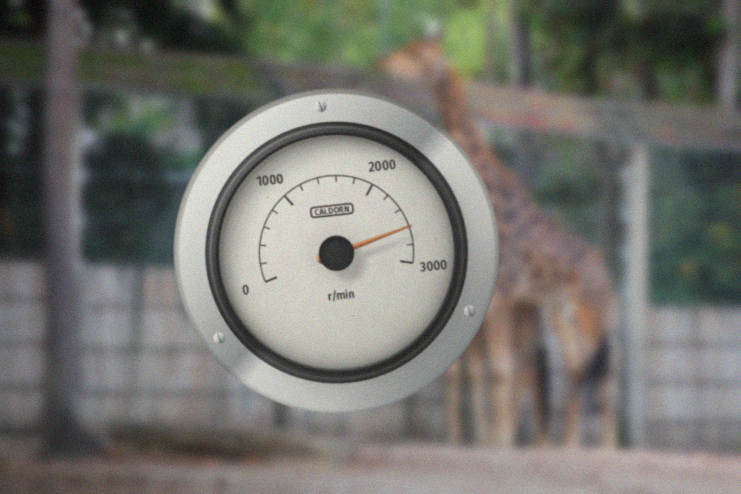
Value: 2600 (rpm)
